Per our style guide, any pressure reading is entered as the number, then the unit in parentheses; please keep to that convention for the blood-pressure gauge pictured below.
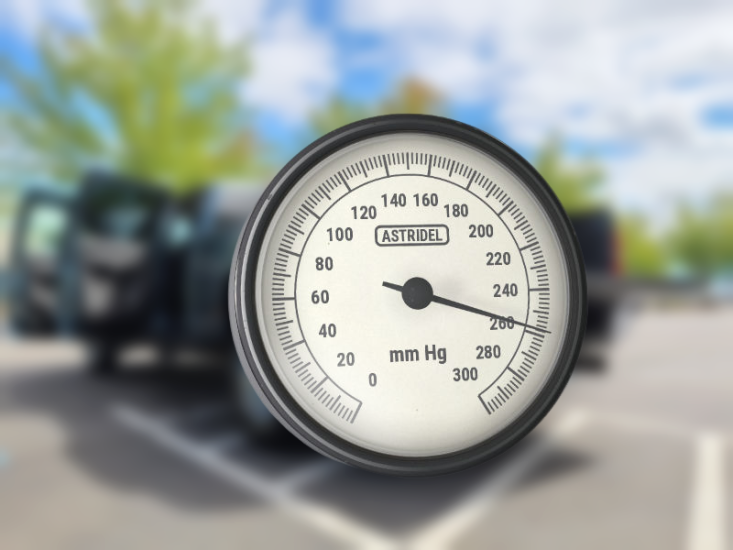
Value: 258 (mmHg)
